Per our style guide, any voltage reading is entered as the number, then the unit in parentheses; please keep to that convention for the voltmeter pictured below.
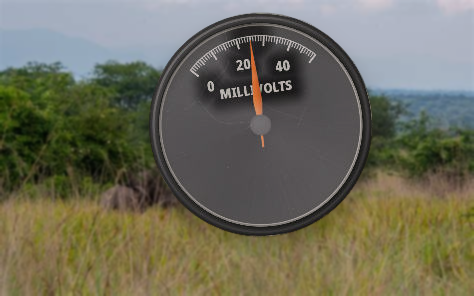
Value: 25 (mV)
